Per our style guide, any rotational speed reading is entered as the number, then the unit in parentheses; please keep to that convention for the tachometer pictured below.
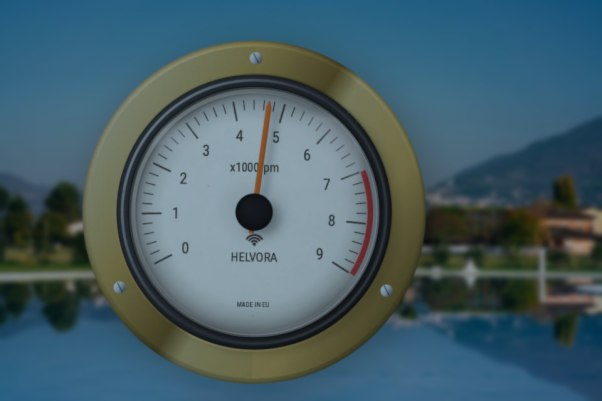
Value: 4700 (rpm)
